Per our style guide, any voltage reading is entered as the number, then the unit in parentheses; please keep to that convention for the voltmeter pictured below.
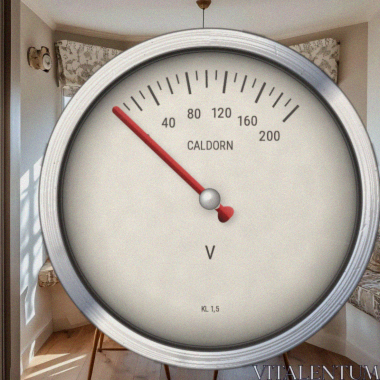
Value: 0 (V)
